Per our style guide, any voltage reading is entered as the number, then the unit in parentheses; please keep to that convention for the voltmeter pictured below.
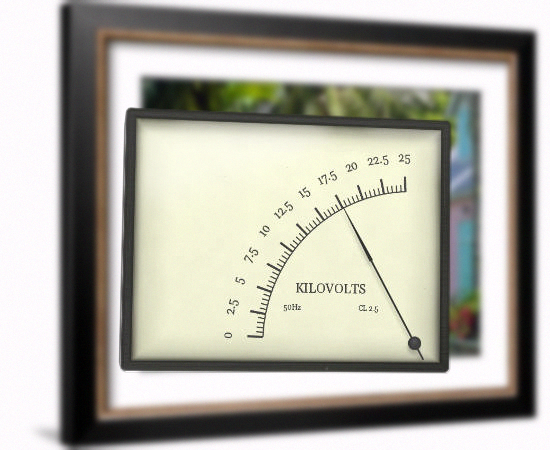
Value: 17.5 (kV)
